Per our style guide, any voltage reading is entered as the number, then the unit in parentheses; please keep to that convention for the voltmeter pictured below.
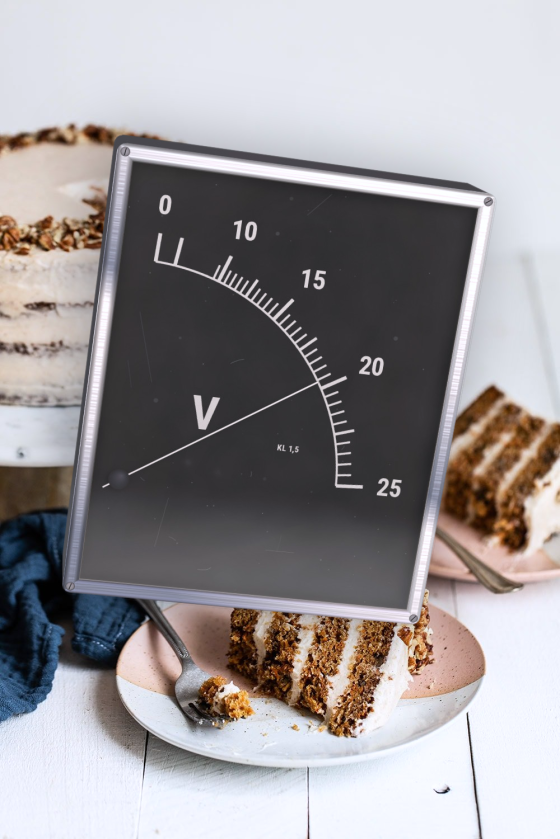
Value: 19.5 (V)
